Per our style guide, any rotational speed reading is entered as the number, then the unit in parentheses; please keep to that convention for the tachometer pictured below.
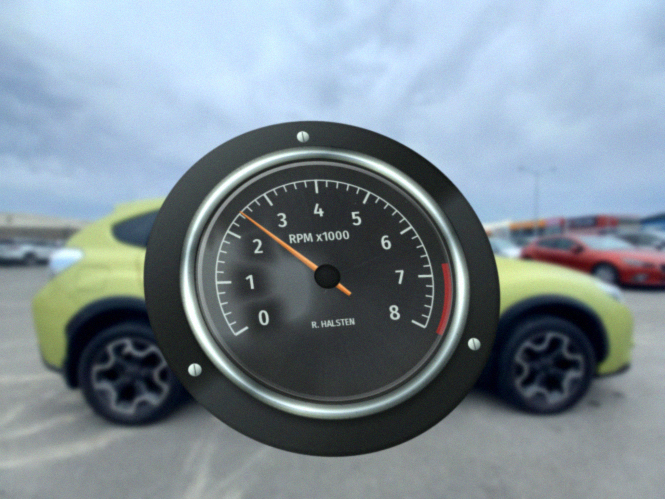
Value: 2400 (rpm)
